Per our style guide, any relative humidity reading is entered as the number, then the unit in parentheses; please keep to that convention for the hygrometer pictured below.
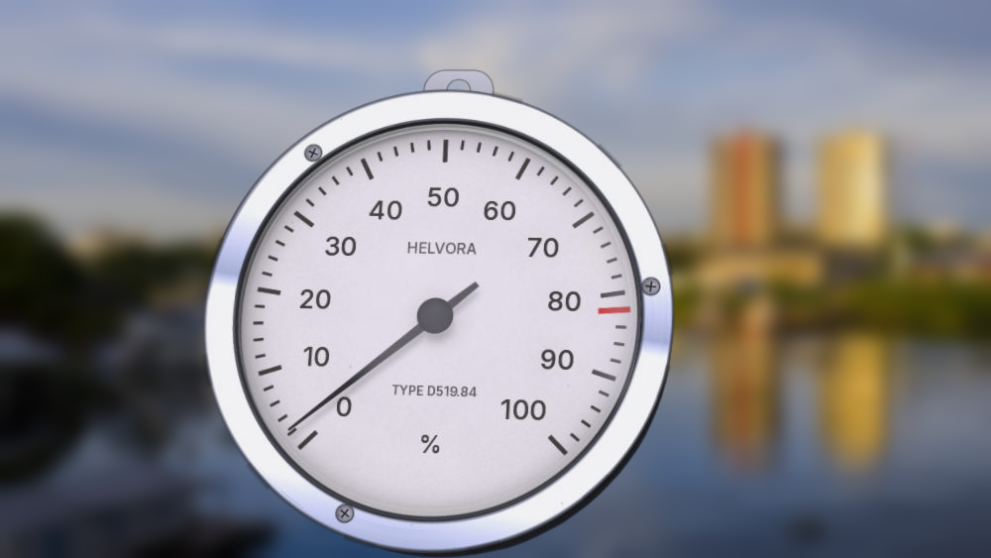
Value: 2 (%)
